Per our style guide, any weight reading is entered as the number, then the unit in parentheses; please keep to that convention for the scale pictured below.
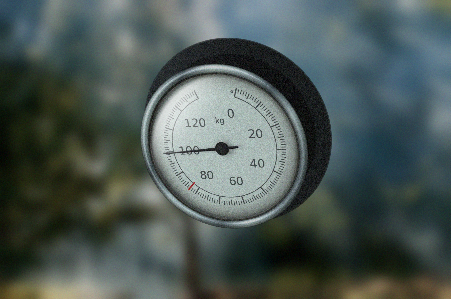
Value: 100 (kg)
